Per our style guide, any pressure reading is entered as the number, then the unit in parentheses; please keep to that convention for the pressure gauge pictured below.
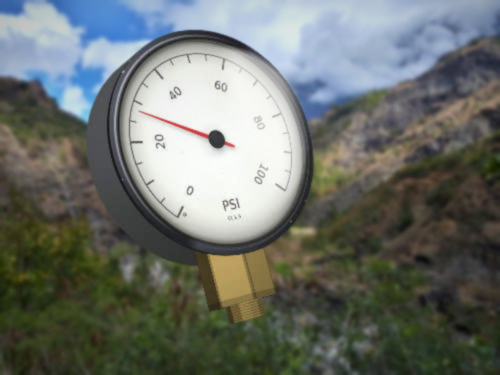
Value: 27.5 (psi)
